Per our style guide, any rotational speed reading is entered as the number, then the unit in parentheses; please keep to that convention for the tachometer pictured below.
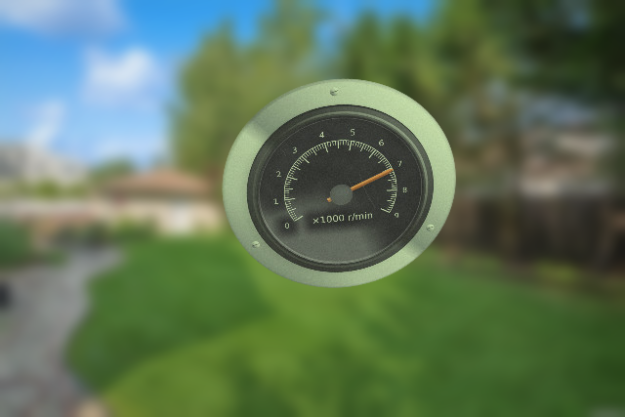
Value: 7000 (rpm)
